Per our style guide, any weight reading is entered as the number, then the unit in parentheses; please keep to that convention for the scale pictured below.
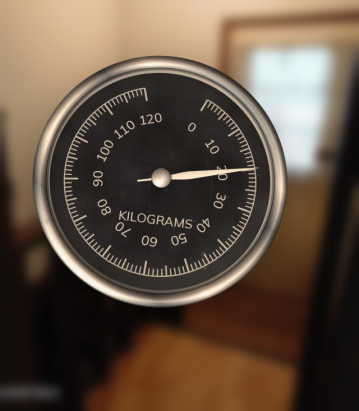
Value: 20 (kg)
